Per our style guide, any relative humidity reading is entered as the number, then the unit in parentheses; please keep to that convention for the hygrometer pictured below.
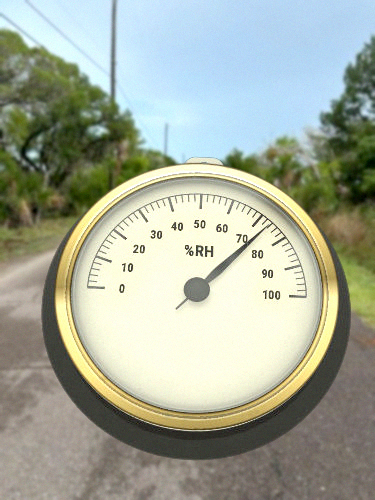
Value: 74 (%)
